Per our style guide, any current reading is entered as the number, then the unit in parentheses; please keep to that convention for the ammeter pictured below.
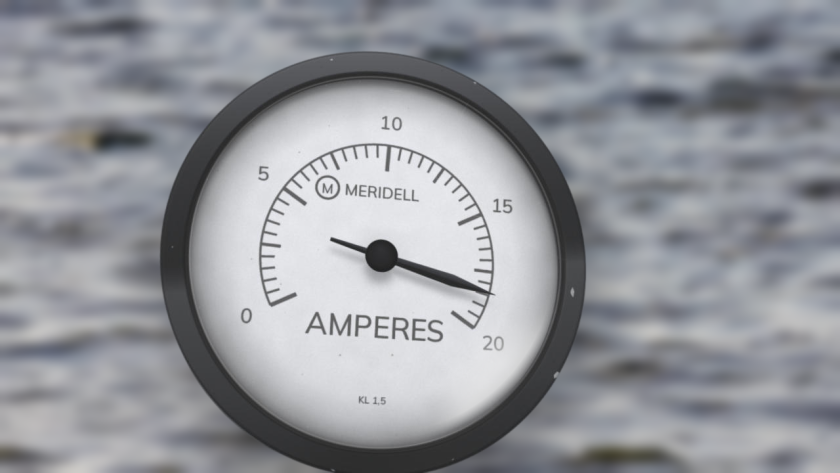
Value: 18.5 (A)
